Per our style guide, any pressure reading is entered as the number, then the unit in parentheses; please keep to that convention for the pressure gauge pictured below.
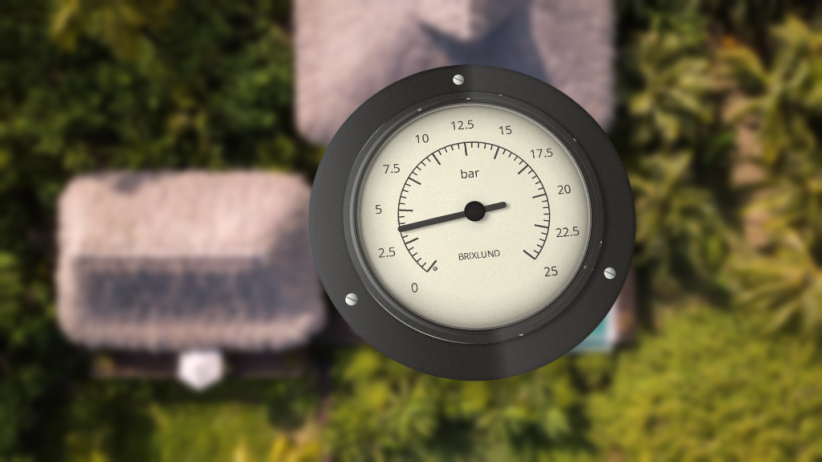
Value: 3.5 (bar)
